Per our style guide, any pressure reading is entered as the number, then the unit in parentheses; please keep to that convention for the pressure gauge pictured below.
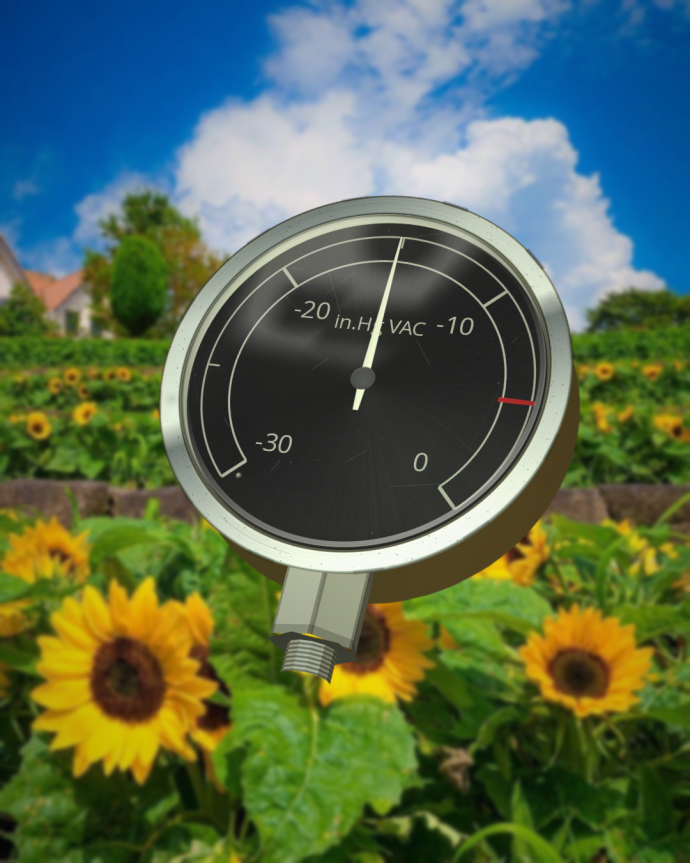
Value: -15 (inHg)
